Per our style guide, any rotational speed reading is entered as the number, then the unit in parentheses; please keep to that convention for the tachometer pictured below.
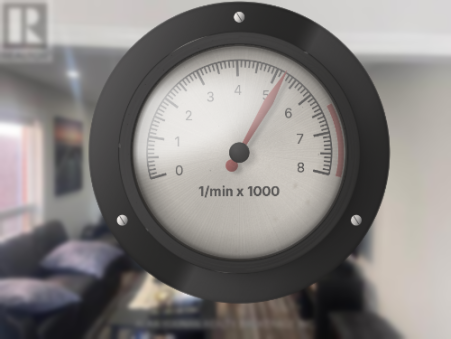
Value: 5200 (rpm)
